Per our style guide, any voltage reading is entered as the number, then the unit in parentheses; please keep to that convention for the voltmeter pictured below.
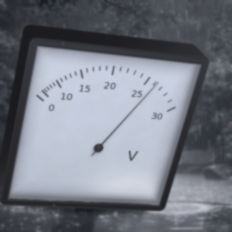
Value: 26 (V)
